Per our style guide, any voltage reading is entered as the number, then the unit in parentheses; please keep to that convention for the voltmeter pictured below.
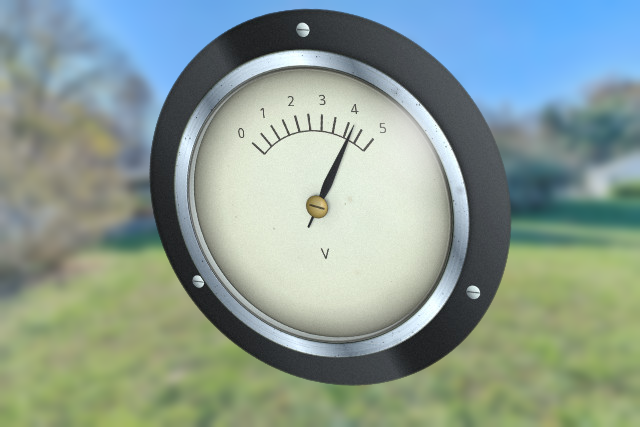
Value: 4.25 (V)
